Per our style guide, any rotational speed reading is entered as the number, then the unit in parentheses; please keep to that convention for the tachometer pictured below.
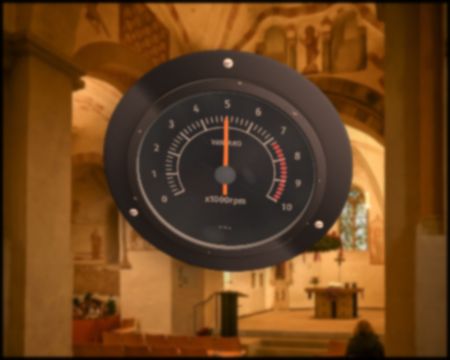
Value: 5000 (rpm)
